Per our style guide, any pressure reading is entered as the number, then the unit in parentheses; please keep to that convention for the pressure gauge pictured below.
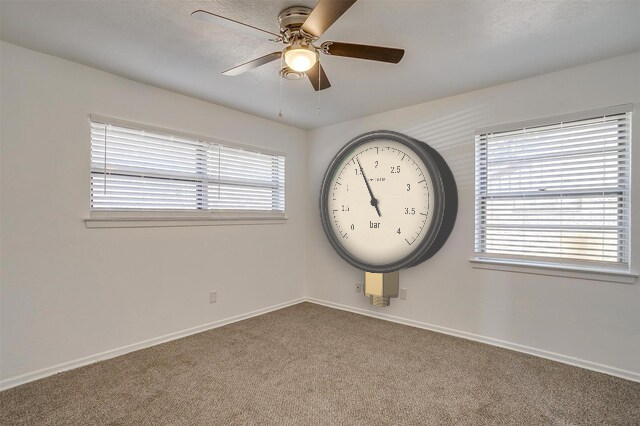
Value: 1.6 (bar)
